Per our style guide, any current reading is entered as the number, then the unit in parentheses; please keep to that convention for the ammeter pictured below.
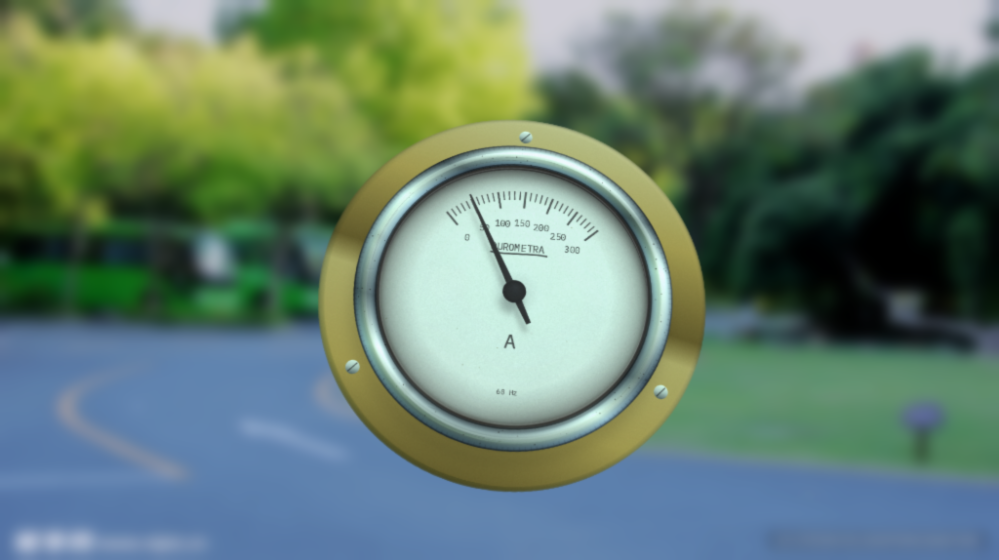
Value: 50 (A)
